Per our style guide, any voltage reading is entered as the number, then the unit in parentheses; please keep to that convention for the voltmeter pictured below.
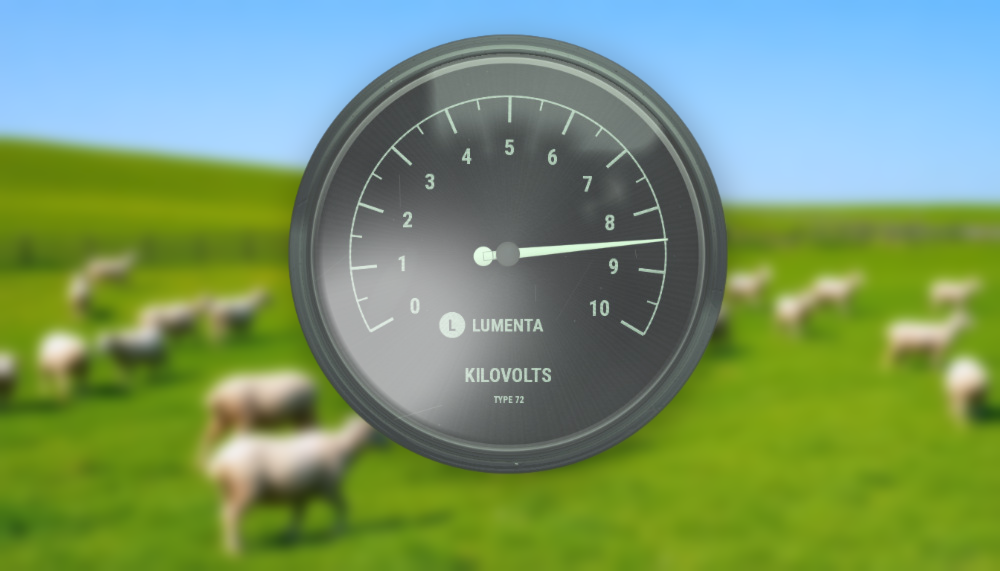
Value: 8.5 (kV)
